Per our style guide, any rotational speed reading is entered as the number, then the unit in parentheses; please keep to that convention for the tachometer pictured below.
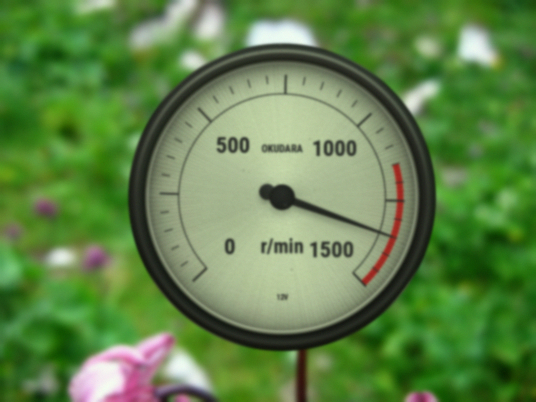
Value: 1350 (rpm)
